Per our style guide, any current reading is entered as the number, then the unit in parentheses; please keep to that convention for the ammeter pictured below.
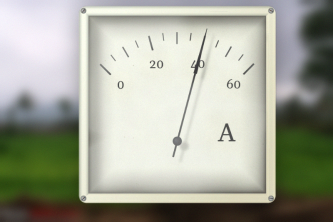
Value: 40 (A)
